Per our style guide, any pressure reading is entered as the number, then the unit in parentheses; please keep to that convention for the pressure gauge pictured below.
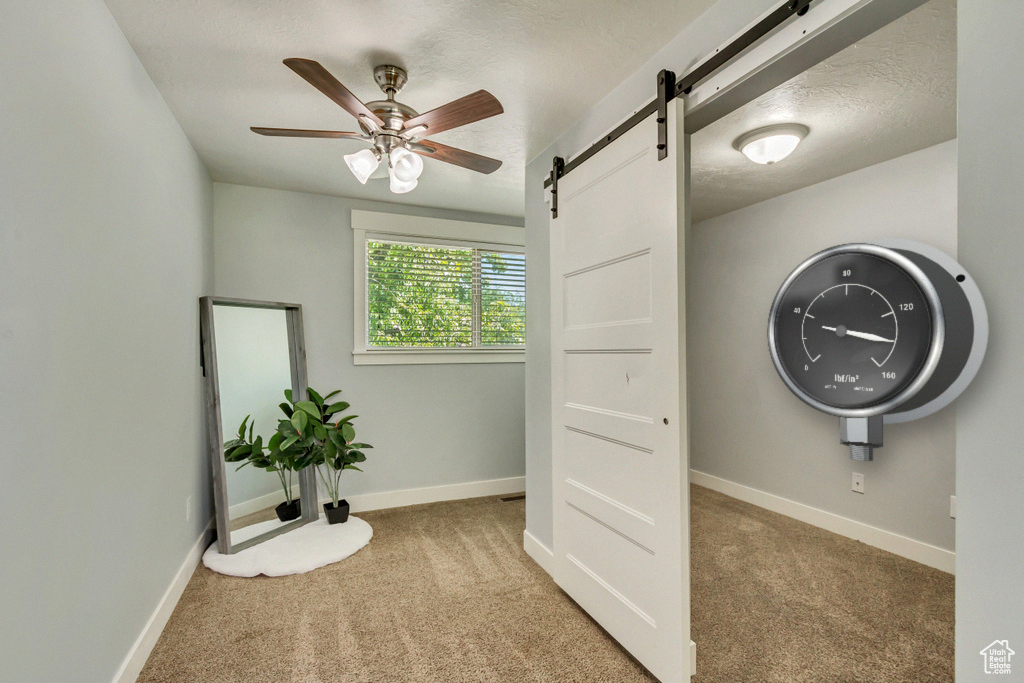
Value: 140 (psi)
